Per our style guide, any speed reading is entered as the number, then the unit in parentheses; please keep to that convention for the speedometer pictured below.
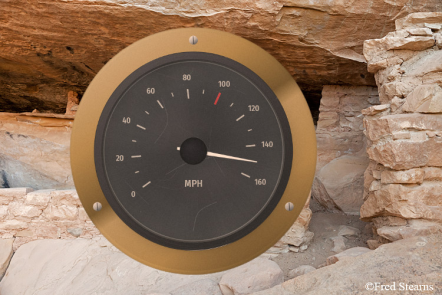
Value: 150 (mph)
